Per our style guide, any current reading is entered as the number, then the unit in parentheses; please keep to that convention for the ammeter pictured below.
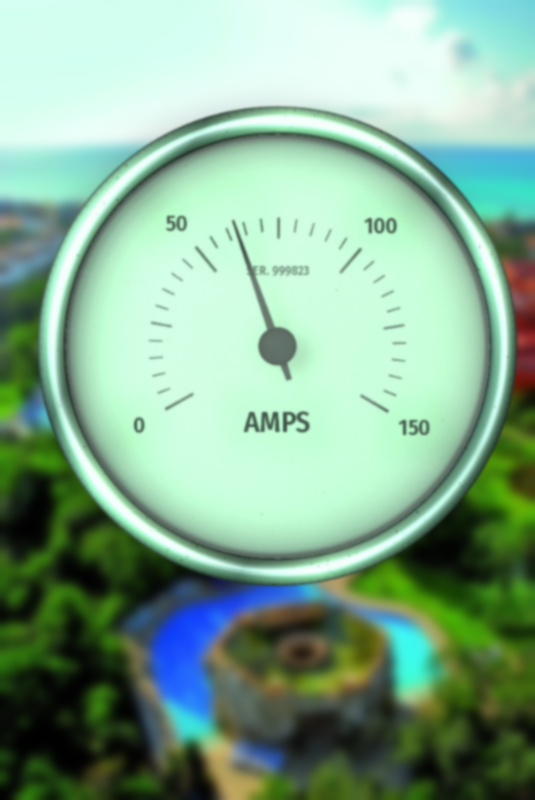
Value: 62.5 (A)
